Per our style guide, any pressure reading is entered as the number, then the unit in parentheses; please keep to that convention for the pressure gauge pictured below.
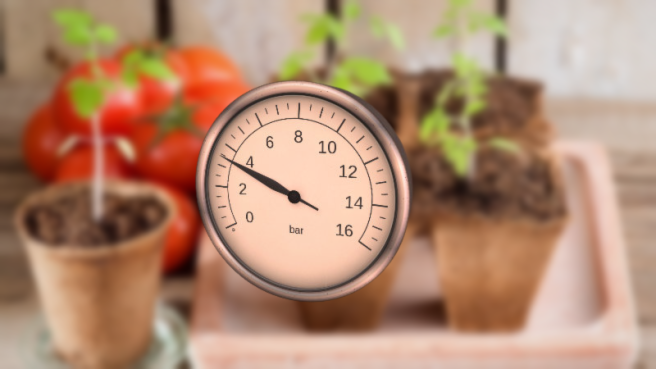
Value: 3.5 (bar)
